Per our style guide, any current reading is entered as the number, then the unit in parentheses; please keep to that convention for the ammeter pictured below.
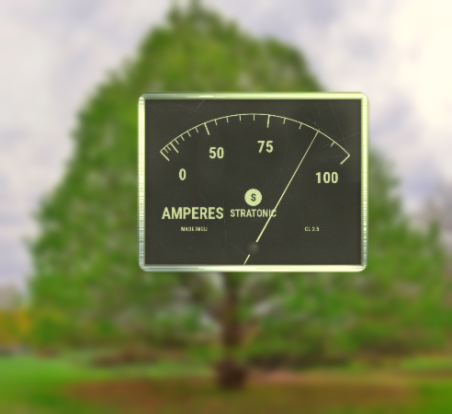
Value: 90 (A)
